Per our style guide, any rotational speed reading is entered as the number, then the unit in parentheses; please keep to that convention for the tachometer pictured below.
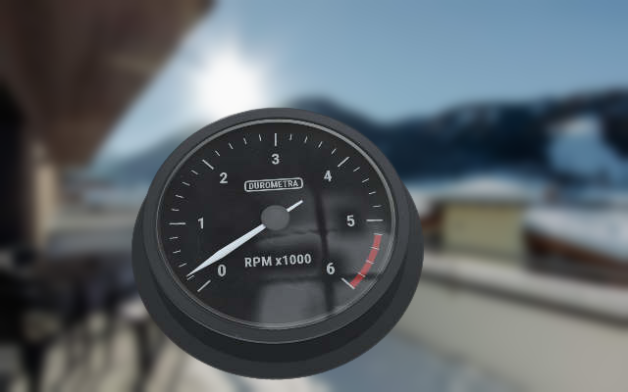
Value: 200 (rpm)
